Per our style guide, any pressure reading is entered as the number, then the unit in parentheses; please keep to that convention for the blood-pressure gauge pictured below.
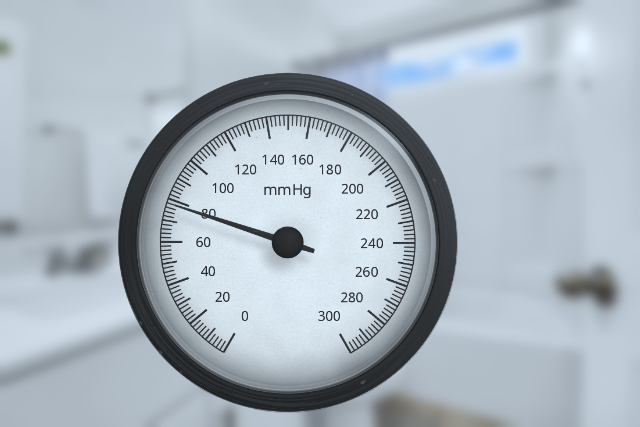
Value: 78 (mmHg)
